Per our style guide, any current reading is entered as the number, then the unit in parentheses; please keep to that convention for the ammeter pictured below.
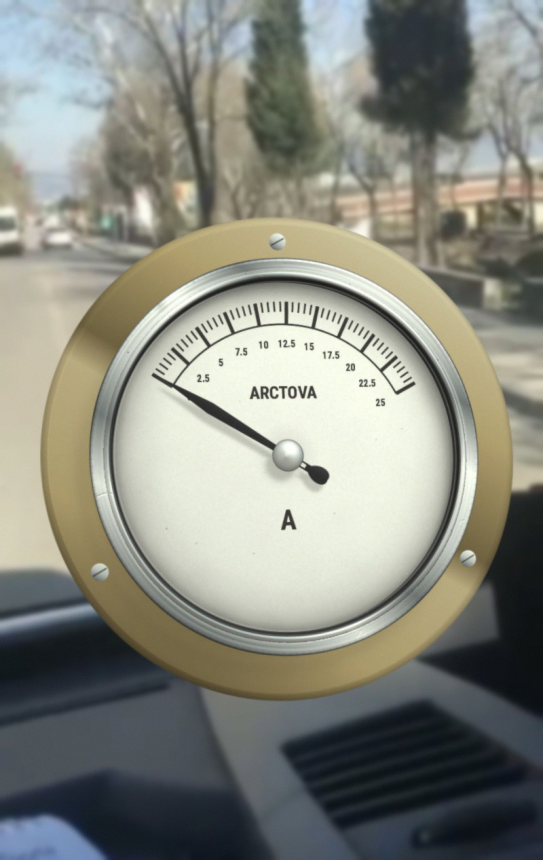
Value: 0 (A)
